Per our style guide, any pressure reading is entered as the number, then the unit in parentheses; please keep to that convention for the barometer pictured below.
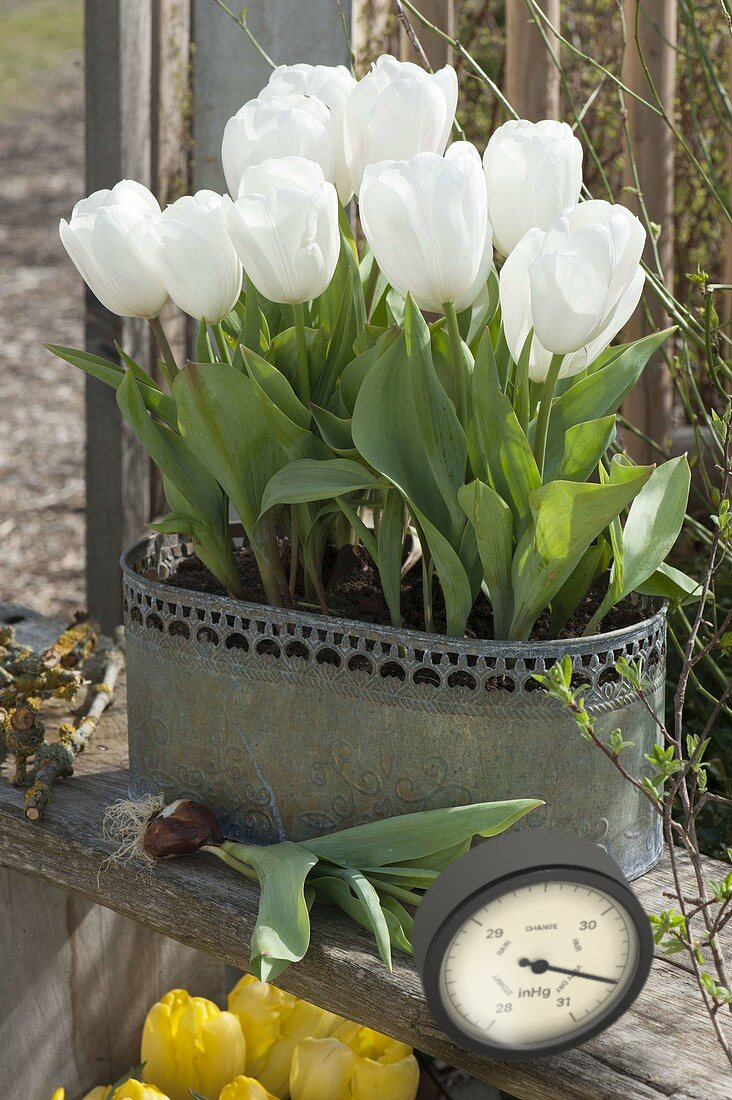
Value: 30.6 (inHg)
